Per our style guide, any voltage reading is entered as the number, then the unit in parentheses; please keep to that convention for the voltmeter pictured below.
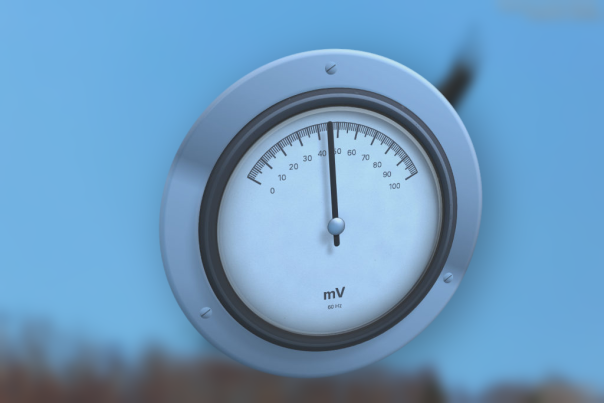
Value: 45 (mV)
